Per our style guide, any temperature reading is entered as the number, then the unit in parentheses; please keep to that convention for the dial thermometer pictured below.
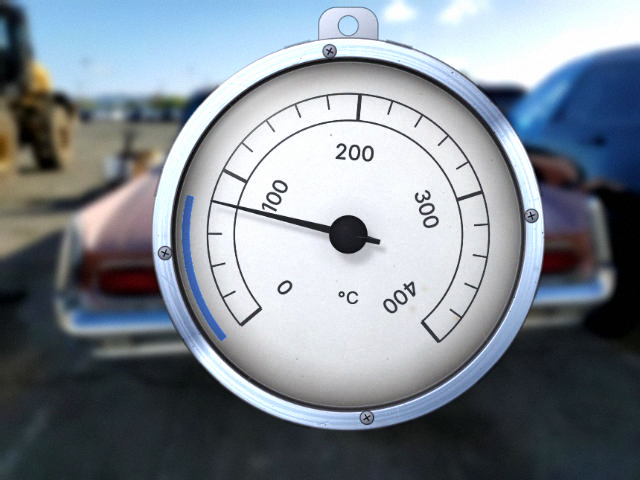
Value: 80 (°C)
